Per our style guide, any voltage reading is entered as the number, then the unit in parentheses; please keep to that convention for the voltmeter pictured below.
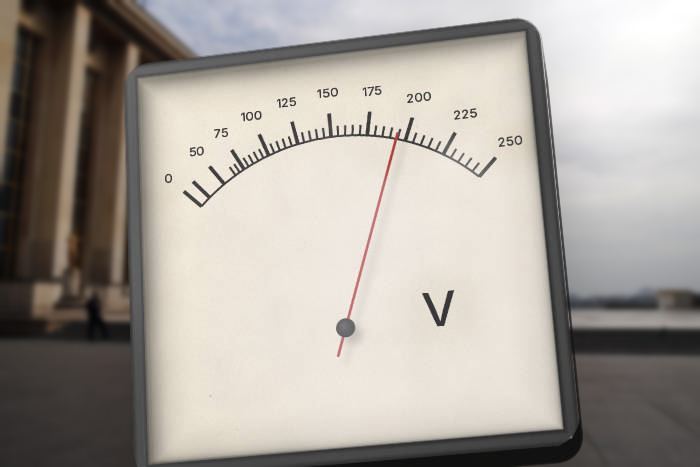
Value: 195 (V)
